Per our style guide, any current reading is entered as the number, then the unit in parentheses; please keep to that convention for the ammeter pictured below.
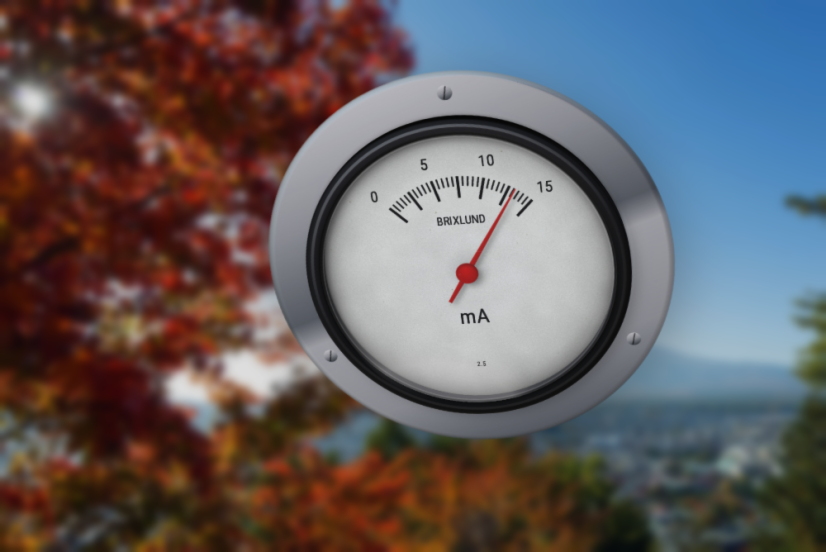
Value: 13 (mA)
